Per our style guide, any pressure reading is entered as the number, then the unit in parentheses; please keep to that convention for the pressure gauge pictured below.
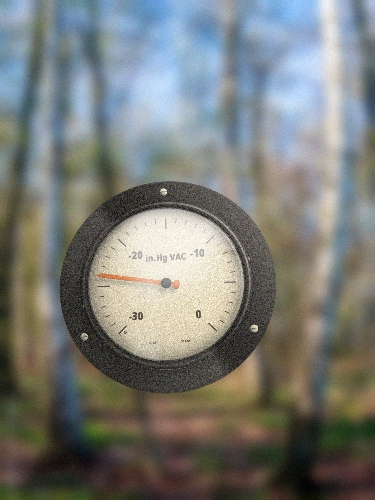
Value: -24 (inHg)
